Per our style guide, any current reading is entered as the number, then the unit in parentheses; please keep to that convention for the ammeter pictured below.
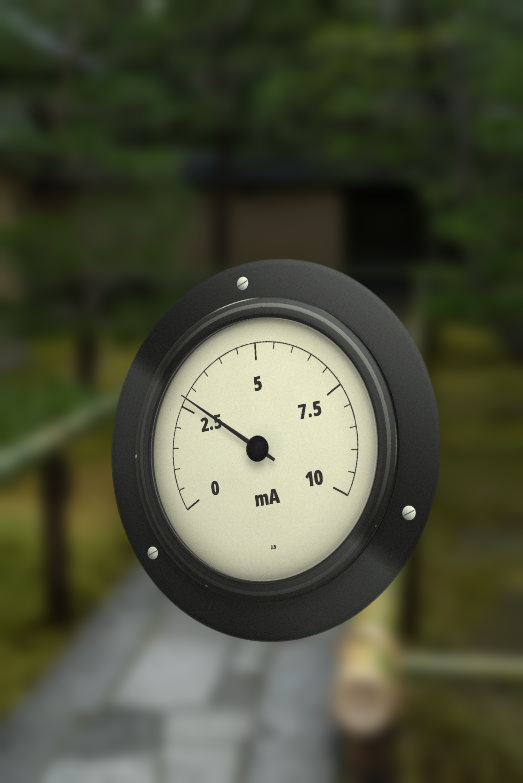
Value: 2.75 (mA)
